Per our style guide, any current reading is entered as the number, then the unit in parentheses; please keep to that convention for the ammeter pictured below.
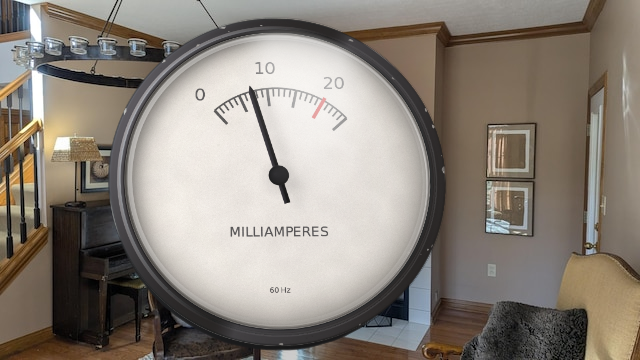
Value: 7 (mA)
